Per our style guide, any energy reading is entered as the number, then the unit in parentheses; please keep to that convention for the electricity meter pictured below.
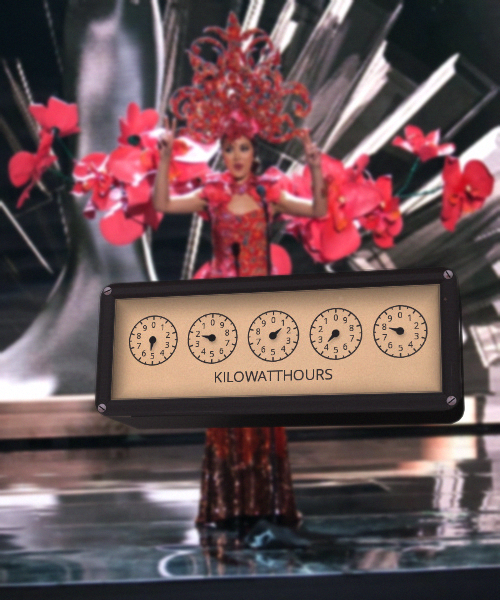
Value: 52138 (kWh)
